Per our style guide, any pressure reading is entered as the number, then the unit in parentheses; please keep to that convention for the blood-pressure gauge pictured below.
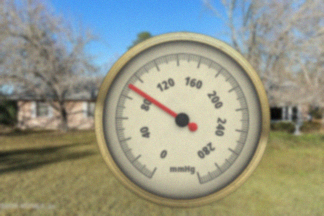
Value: 90 (mmHg)
